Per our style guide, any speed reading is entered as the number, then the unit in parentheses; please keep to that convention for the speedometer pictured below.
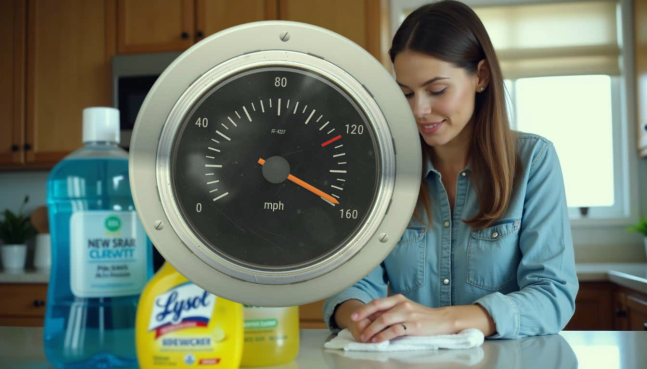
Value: 157.5 (mph)
